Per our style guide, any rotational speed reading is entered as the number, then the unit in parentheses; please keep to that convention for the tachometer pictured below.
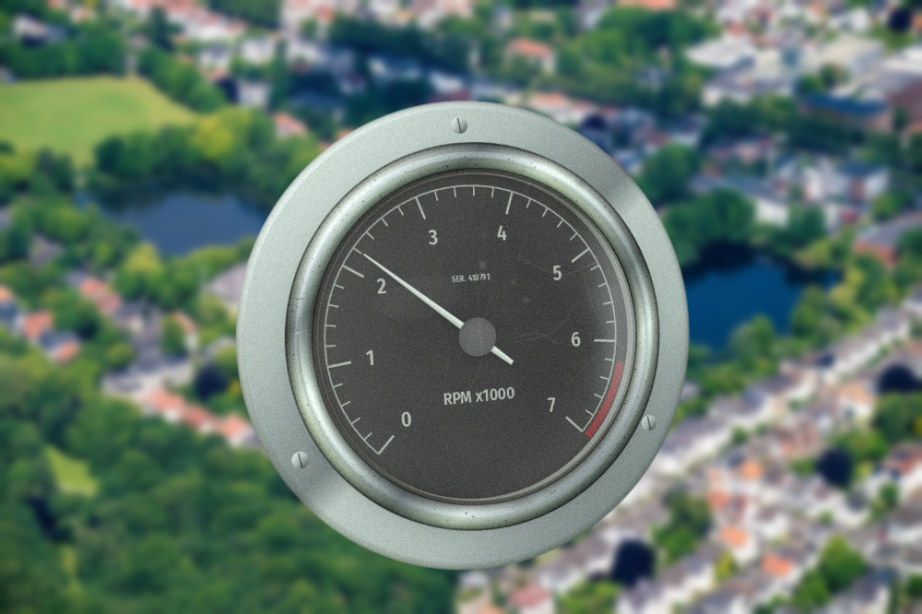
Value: 2200 (rpm)
